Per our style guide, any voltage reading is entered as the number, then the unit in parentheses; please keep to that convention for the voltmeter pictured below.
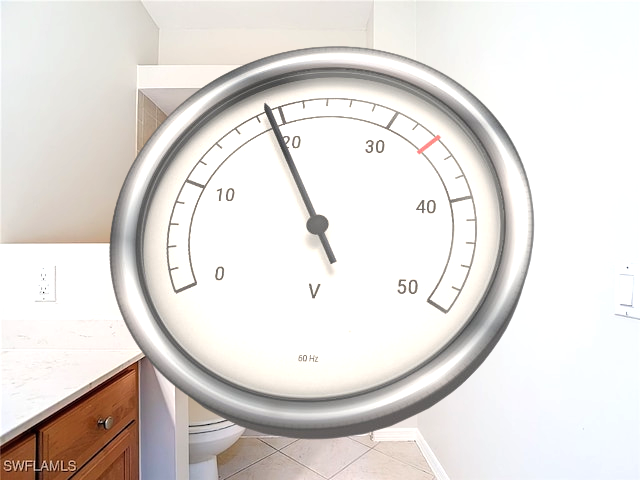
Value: 19 (V)
